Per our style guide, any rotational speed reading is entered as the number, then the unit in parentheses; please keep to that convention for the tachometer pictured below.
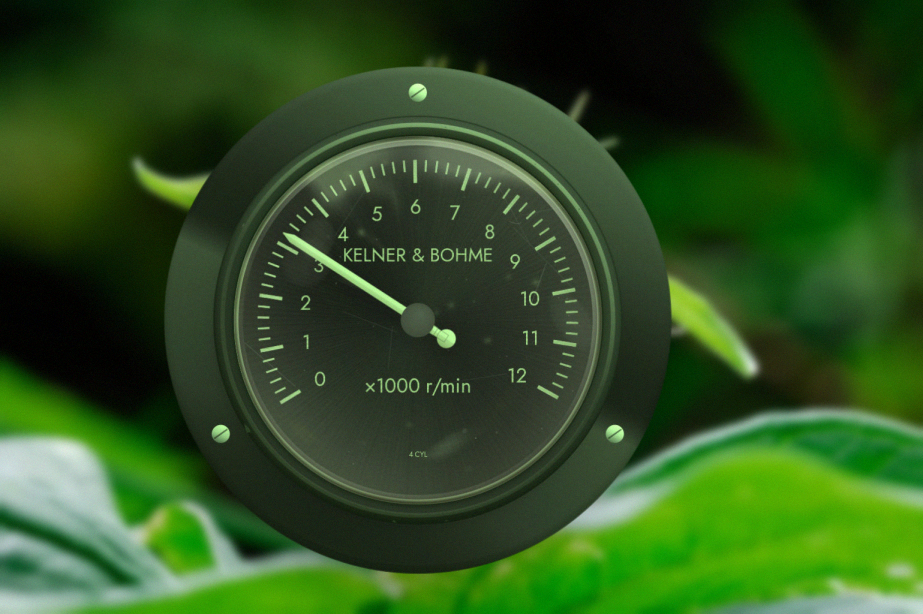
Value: 3200 (rpm)
